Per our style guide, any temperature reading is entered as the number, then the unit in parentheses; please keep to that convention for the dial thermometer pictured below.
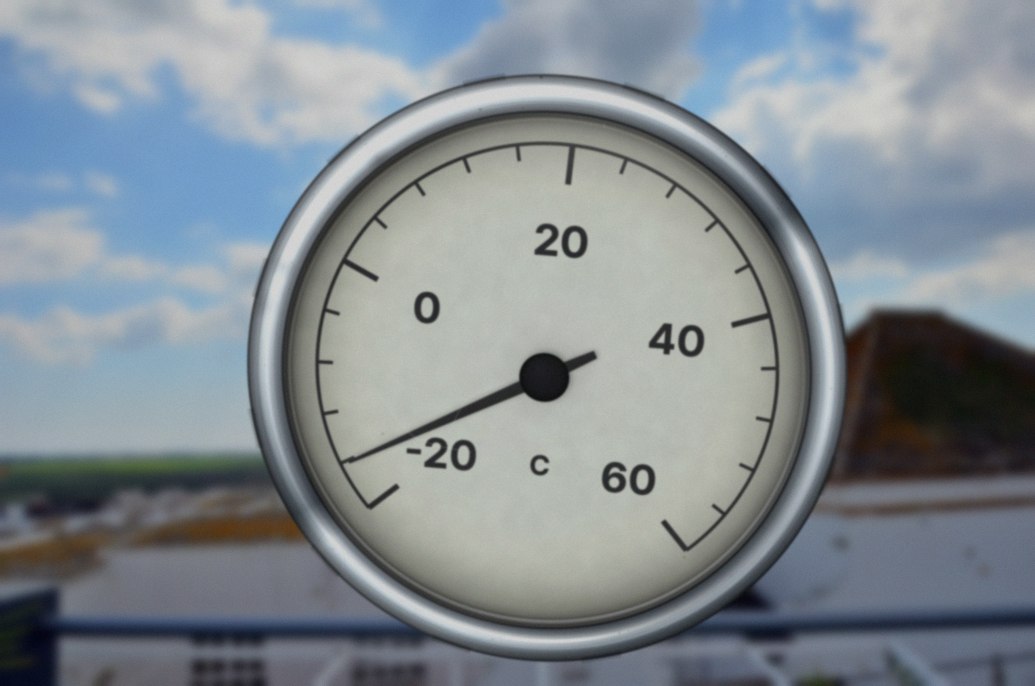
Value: -16 (°C)
